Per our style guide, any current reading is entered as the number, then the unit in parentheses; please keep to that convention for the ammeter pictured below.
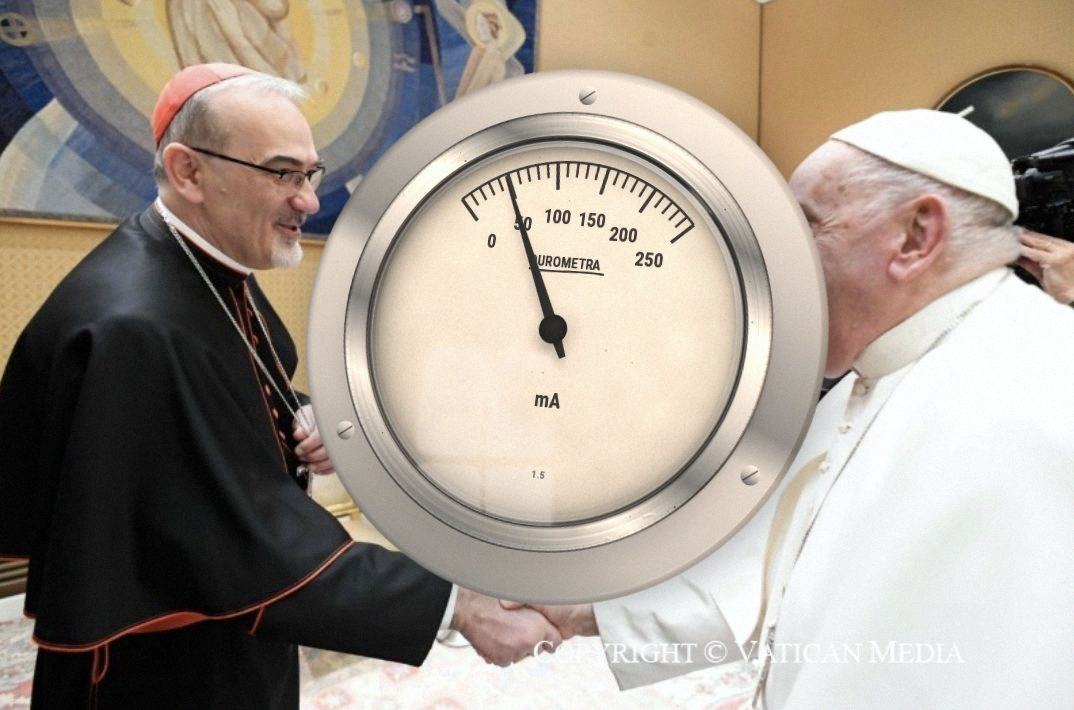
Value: 50 (mA)
